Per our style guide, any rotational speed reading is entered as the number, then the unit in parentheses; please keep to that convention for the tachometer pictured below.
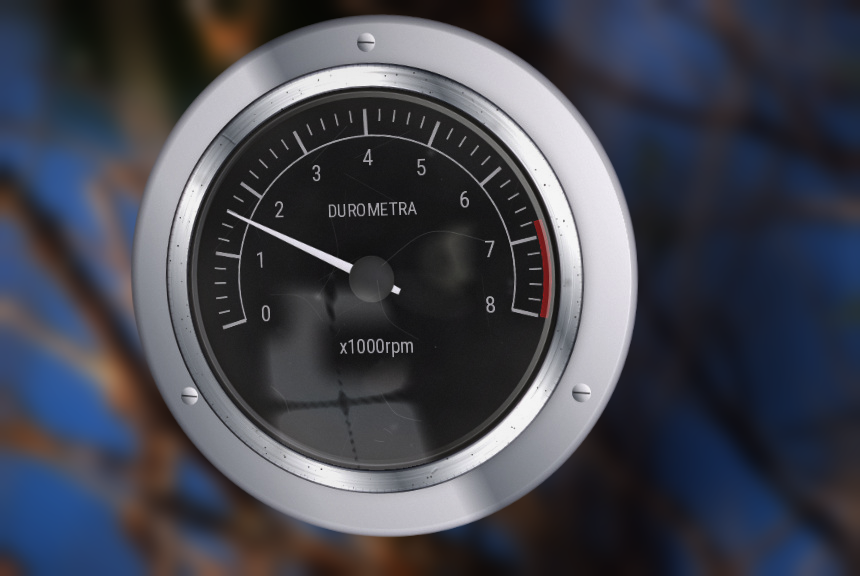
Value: 1600 (rpm)
